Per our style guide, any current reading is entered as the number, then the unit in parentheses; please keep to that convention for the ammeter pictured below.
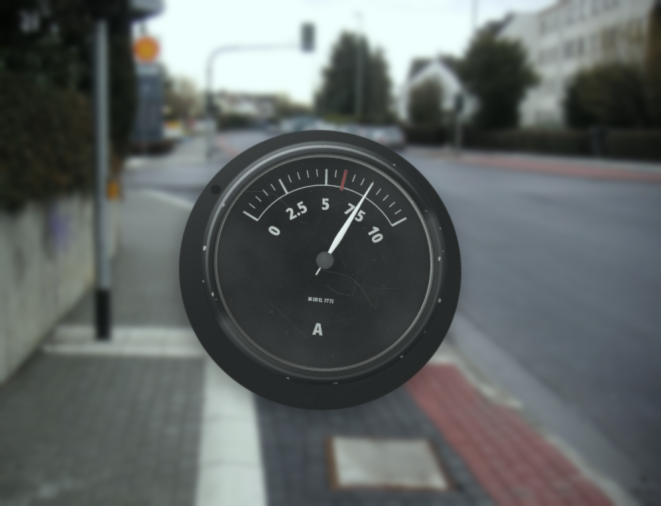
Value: 7.5 (A)
